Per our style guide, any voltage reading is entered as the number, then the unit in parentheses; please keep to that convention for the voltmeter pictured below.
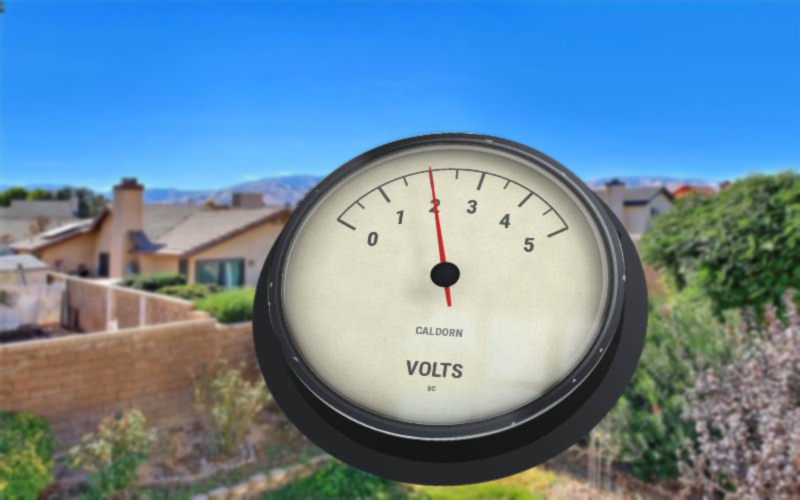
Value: 2 (V)
